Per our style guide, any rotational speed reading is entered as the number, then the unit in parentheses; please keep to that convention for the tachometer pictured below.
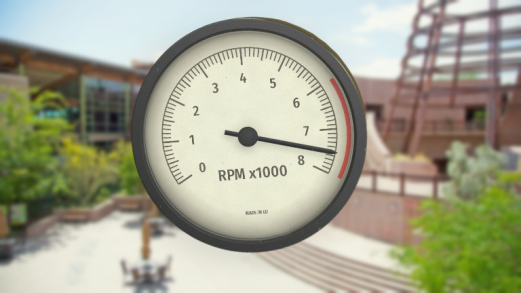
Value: 7500 (rpm)
